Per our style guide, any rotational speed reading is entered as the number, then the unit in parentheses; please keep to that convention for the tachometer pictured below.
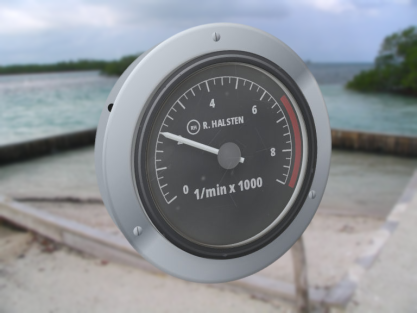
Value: 2000 (rpm)
